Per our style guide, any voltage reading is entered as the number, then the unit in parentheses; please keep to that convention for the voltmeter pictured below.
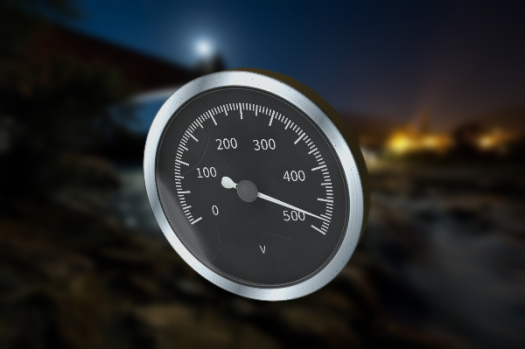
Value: 475 (V)
